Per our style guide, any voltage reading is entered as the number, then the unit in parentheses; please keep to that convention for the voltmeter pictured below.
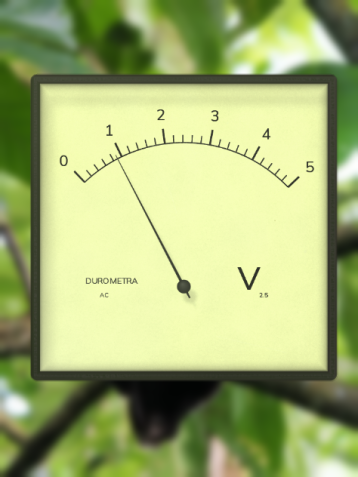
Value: 0.9 (V)
